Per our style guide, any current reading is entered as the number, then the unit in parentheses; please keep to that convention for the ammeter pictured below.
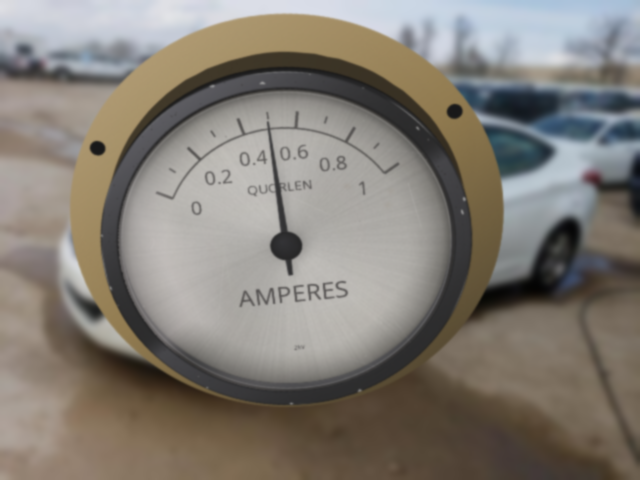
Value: 0.5 (A)
